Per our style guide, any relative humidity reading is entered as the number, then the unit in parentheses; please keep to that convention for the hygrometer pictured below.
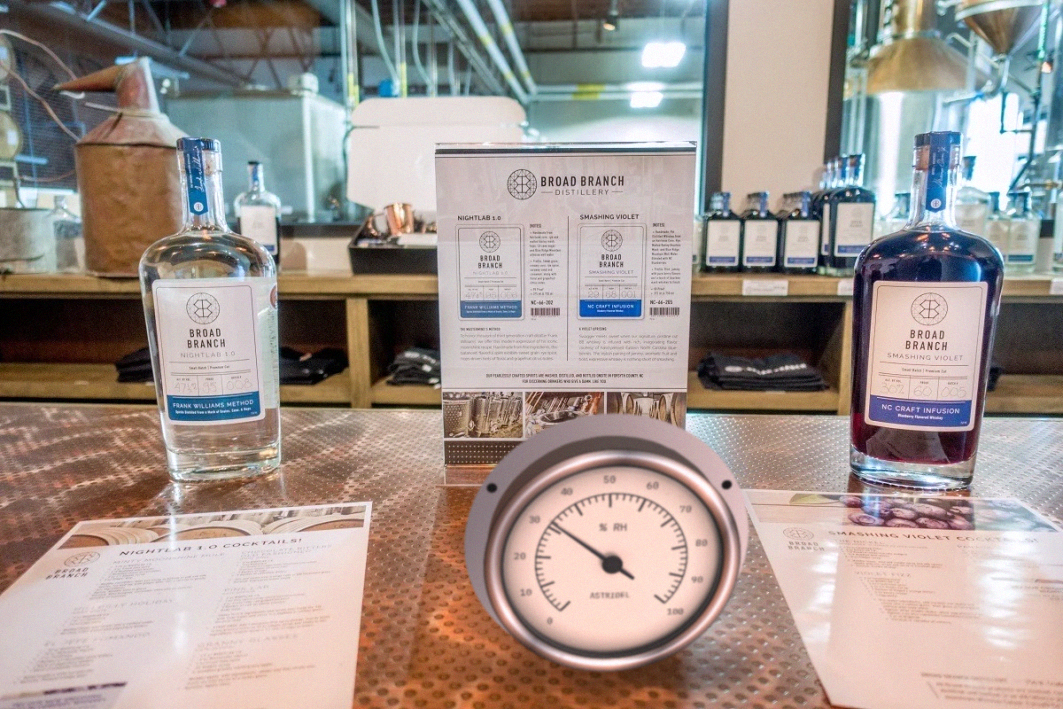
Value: 32 (%)
